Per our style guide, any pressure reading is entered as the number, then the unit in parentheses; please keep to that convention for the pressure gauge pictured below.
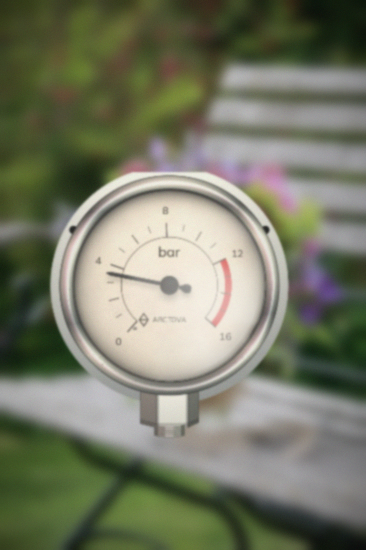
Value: 3.5 (bar)
